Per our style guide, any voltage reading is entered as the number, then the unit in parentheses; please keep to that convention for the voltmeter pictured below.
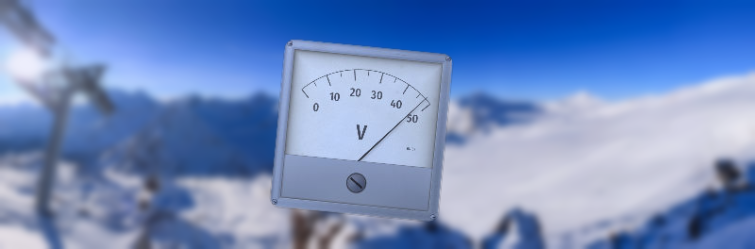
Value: 47.5 (V)
